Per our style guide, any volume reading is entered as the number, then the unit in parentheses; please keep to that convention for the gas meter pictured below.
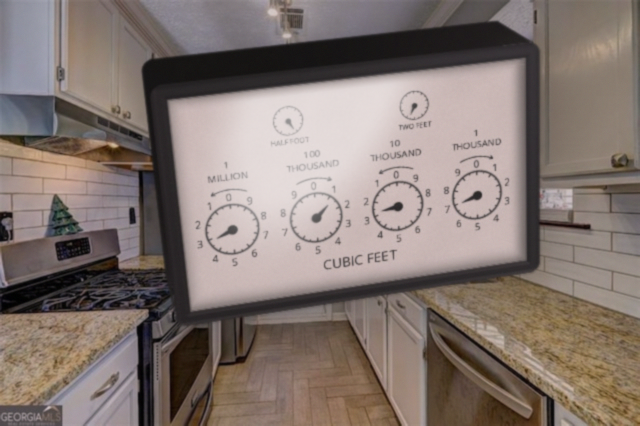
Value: 312700 (ft³)
